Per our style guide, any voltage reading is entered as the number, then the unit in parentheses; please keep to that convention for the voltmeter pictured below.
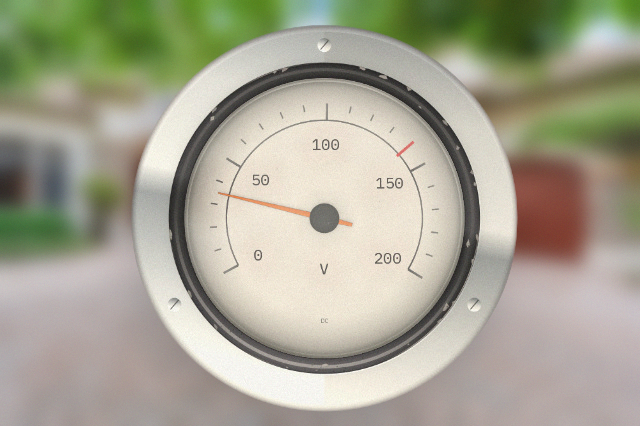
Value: 35 (V)
